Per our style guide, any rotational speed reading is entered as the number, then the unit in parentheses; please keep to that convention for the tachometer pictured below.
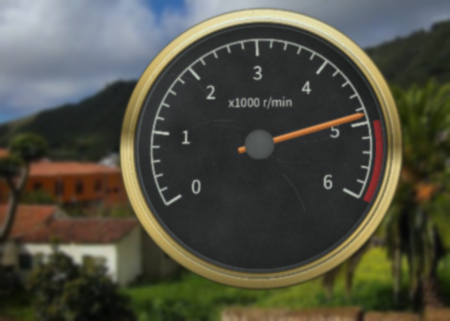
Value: 4900 (rpm)
